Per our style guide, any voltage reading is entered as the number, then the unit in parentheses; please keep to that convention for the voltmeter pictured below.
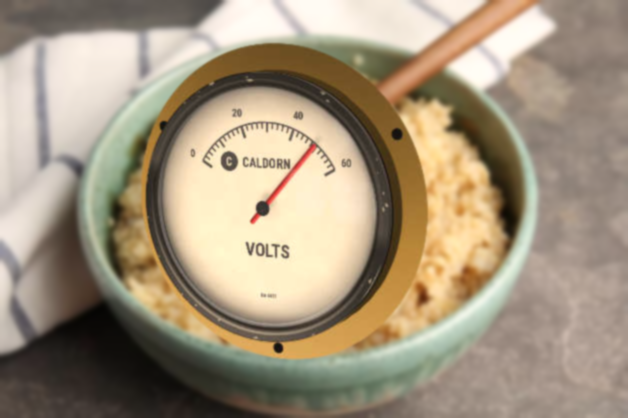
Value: 50 (V)
